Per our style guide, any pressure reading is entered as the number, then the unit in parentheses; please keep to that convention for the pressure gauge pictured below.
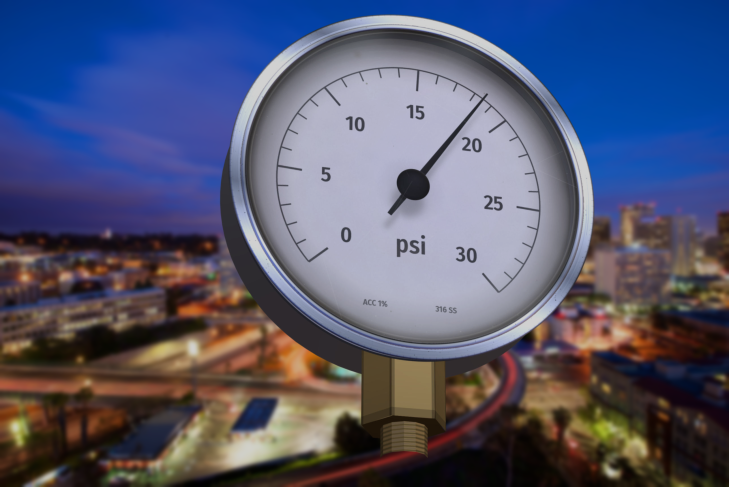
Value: 18.5 (psi)
